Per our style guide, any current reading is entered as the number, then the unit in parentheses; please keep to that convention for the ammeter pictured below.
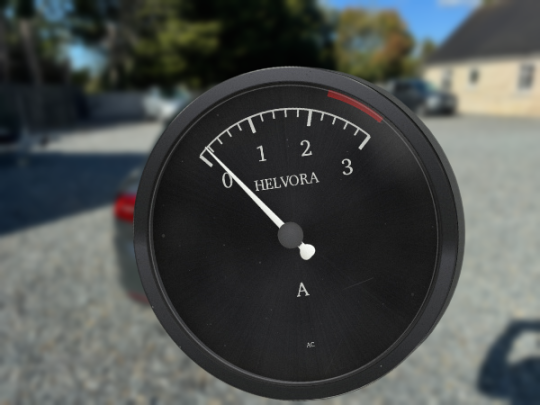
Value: 0.2 (A)
